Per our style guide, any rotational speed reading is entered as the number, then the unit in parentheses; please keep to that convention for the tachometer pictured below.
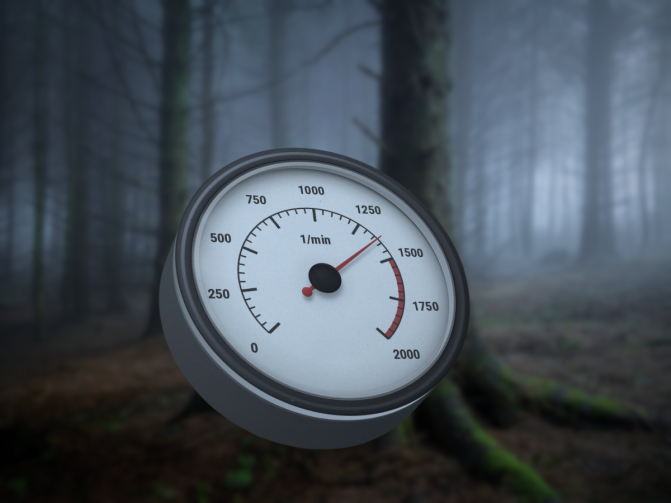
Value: 1375 (rpm)
